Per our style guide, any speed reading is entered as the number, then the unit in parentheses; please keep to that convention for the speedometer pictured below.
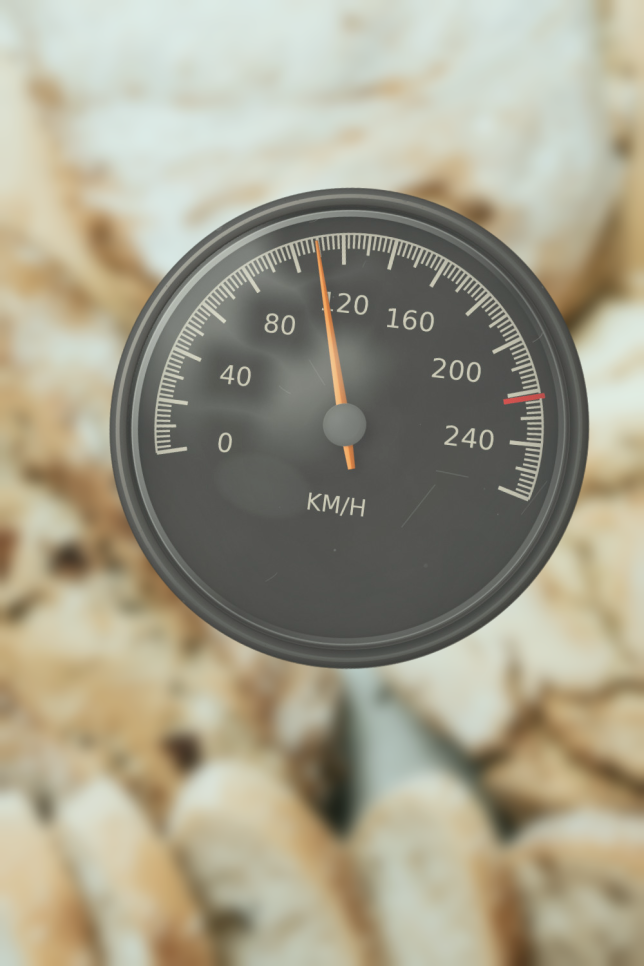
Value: 110 (km/h)
